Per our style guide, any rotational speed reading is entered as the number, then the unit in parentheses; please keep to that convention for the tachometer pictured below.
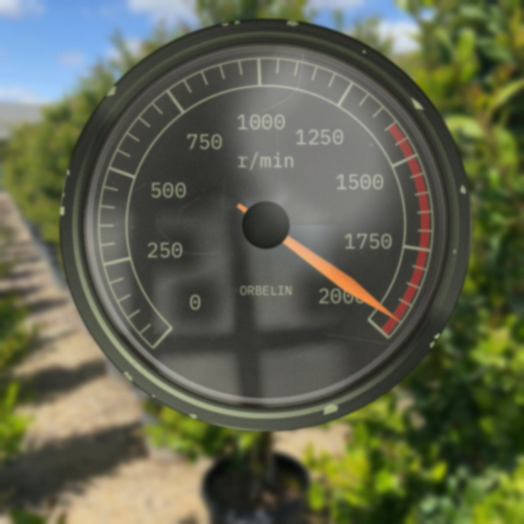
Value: 1950 (rpm)
